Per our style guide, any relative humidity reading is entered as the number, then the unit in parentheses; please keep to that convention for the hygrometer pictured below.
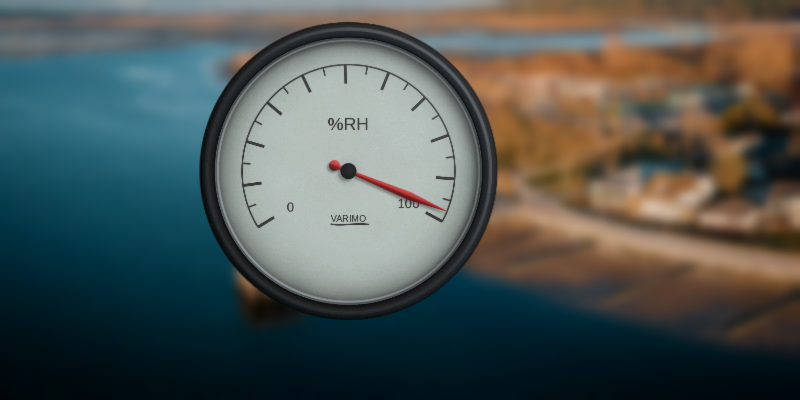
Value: 97.5 (%)
